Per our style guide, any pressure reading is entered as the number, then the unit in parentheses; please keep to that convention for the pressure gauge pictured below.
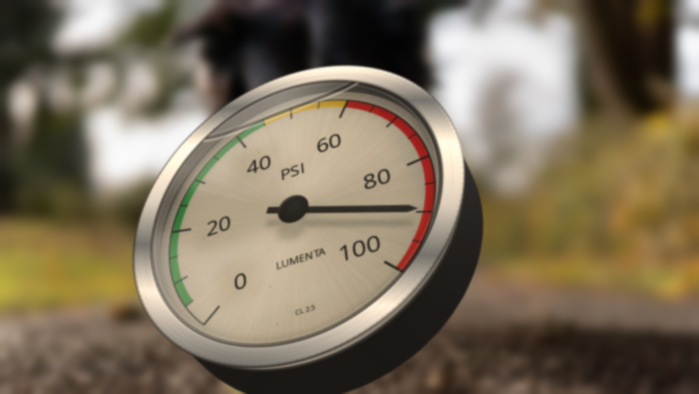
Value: 90 (psi)
